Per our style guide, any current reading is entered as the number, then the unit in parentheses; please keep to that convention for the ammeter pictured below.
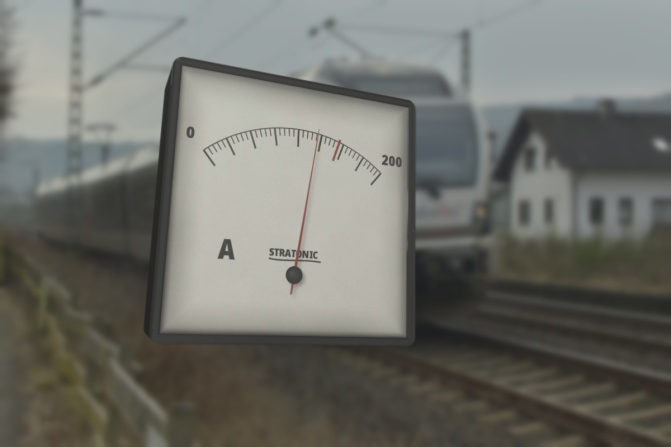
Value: 120 (A)
